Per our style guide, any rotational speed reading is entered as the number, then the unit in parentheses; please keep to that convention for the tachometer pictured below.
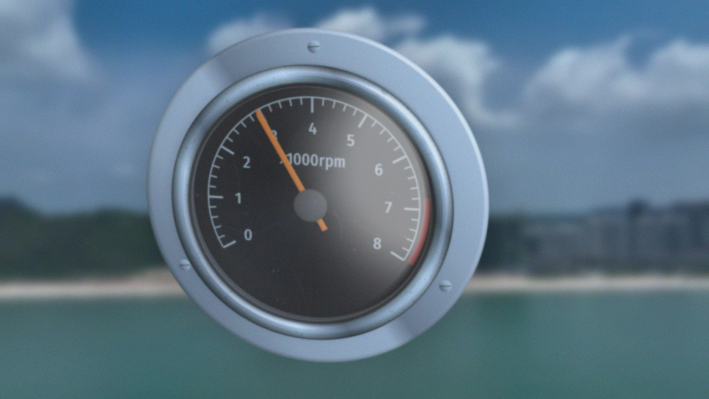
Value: 3000 (rpm)
